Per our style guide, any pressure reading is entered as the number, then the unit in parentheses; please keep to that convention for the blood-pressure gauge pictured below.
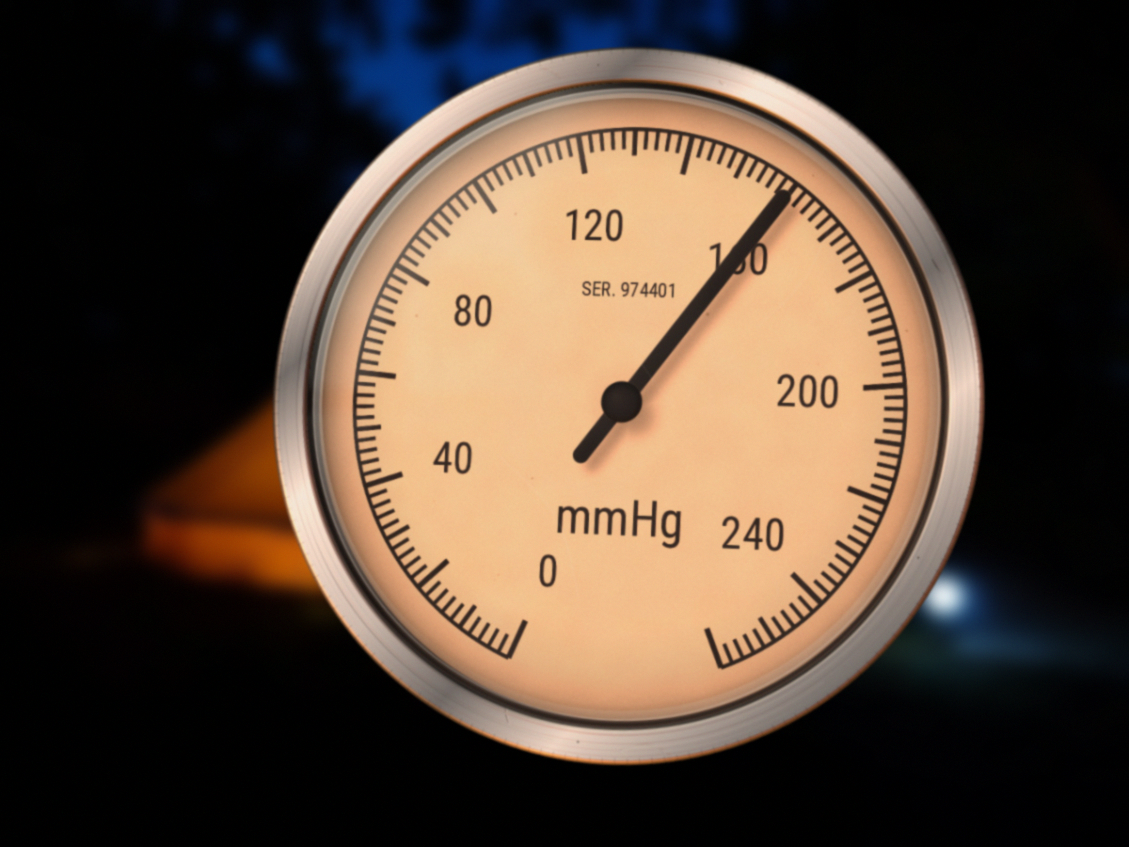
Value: 160 (mmHg)
